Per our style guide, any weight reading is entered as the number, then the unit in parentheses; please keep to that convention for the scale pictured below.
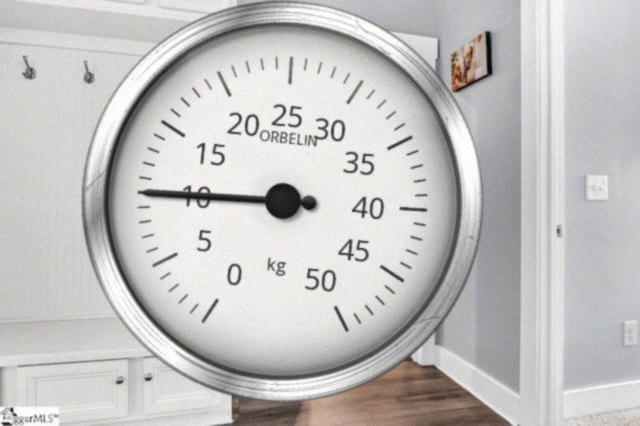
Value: 10 (kg)
